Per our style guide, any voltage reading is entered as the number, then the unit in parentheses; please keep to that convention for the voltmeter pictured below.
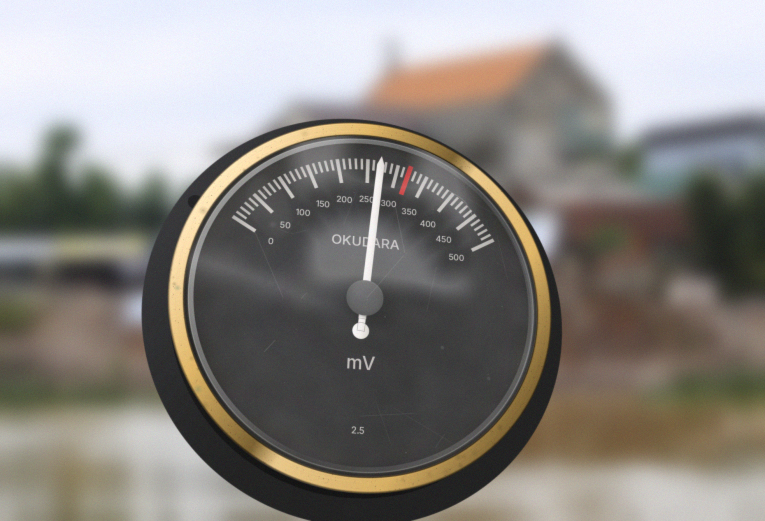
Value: 270 (mV)
